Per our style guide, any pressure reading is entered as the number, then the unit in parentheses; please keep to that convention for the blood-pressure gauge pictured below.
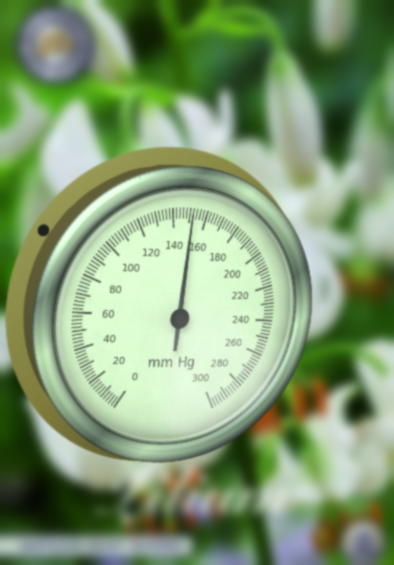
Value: 150 (mmHg)
